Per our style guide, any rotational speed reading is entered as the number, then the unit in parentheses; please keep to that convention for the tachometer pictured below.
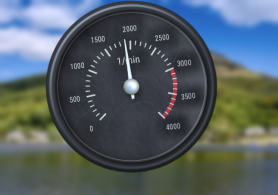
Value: 1900 (rpm)
